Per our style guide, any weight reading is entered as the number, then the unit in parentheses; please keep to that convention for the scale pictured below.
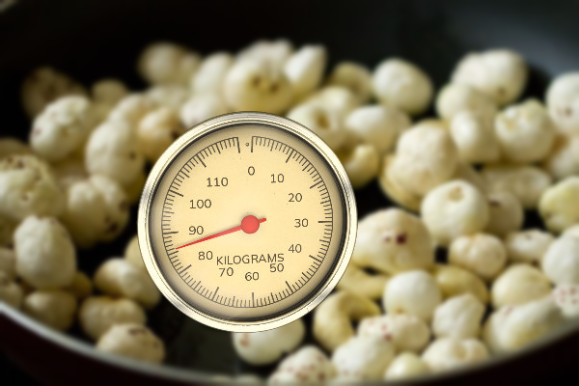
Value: 86 (kg)
